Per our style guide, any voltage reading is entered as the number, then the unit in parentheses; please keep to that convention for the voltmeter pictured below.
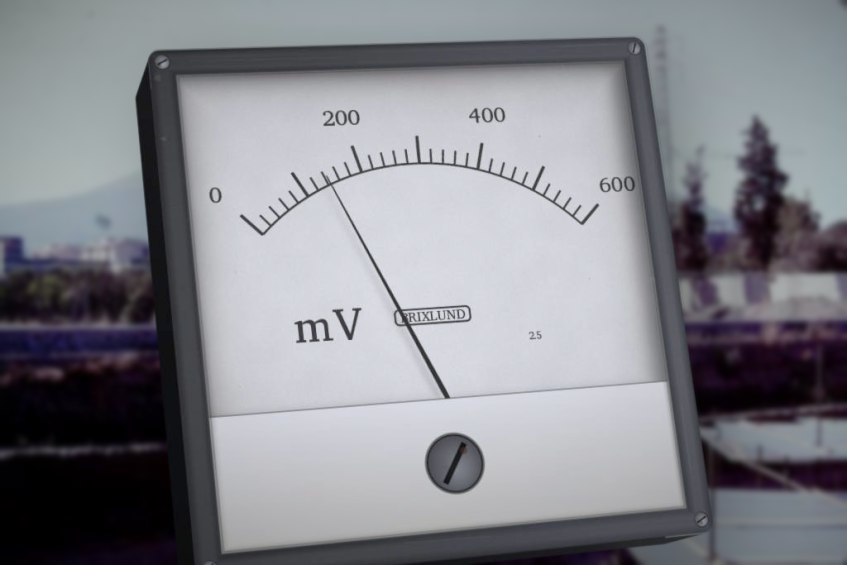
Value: 140 (mV)
